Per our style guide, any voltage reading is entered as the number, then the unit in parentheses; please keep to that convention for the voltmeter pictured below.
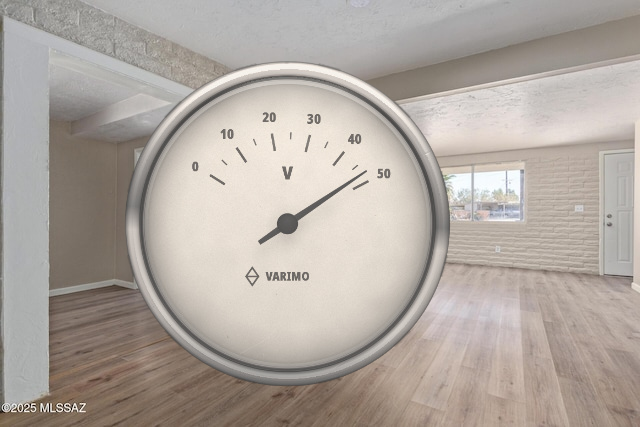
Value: 47.5 (V)
